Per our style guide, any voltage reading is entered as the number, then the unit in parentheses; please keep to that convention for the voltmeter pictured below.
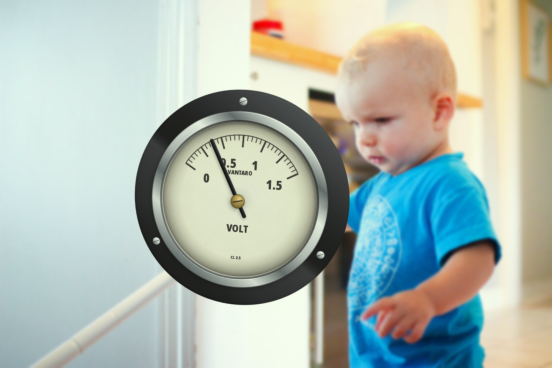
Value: 0.4 (V)
